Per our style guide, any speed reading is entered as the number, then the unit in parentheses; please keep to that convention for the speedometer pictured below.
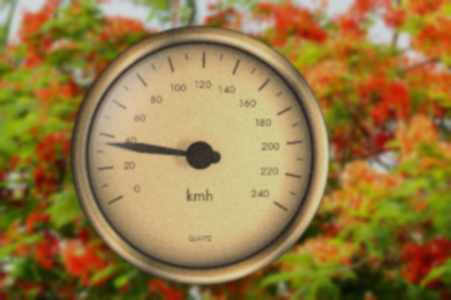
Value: 35 (km/h)
